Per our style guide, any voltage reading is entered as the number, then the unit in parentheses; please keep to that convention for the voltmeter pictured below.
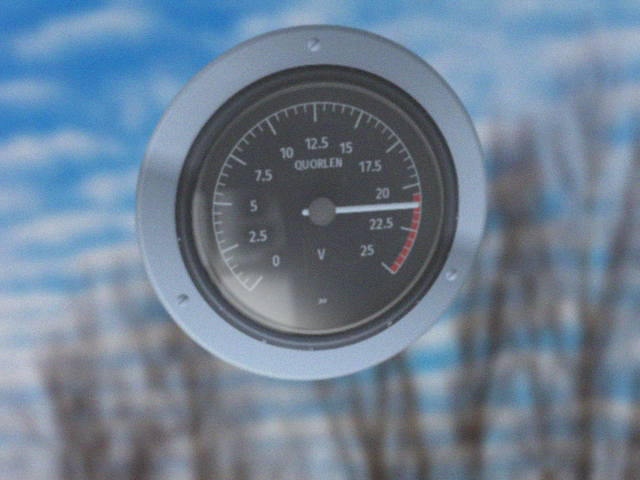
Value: 21 (V)
